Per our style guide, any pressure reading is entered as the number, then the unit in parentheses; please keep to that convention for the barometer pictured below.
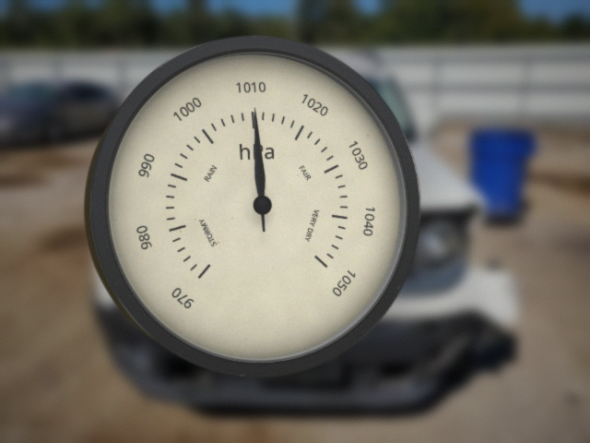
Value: 1010 (hPa)
